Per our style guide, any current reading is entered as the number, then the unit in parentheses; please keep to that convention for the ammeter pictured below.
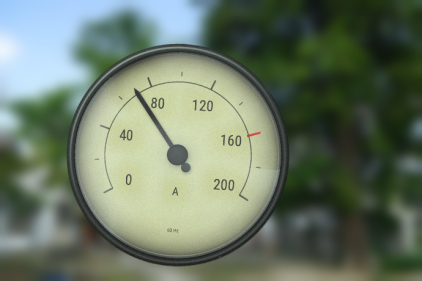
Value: 70 (A)
